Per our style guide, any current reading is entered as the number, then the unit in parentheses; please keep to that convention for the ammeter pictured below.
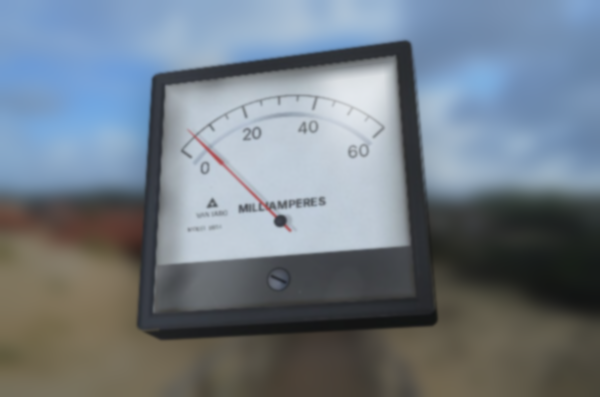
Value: 5 (mA)
